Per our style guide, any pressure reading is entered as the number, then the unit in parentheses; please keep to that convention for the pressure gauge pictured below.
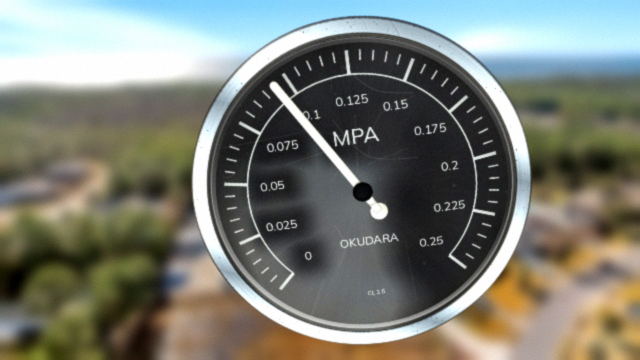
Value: 0.095 (MPa)
